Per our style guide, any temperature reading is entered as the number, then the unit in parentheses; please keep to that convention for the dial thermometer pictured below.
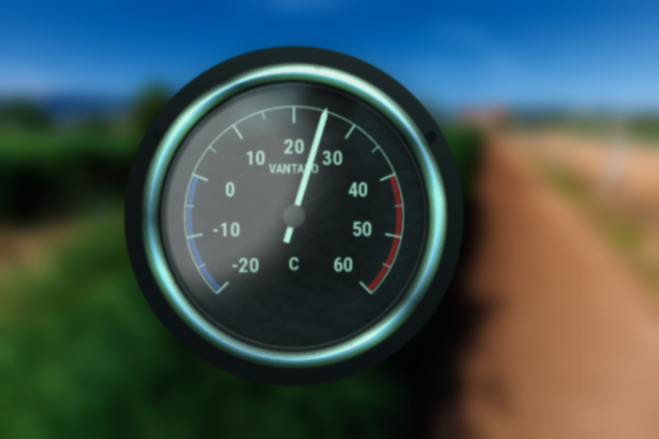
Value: 25 (°C)
